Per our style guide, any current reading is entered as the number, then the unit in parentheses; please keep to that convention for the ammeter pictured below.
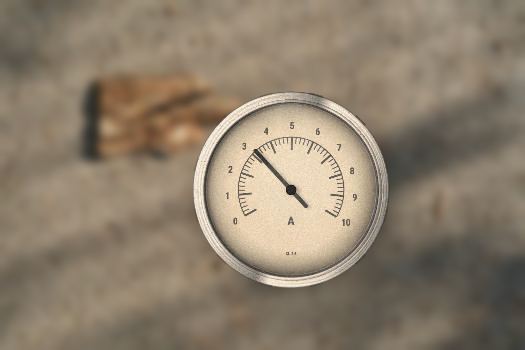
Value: 3.2 (A)
